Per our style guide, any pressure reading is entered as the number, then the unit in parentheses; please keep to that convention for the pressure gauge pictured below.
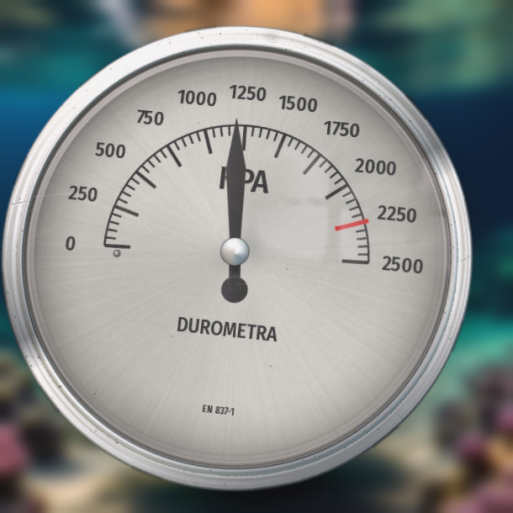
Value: 1200 (kPa)
